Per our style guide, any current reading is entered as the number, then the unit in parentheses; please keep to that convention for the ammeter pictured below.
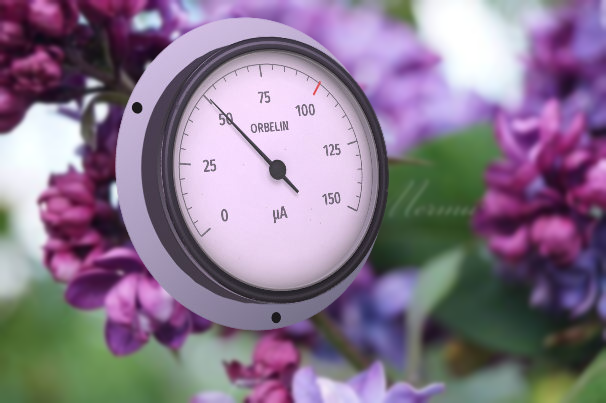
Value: 50 (µA)
